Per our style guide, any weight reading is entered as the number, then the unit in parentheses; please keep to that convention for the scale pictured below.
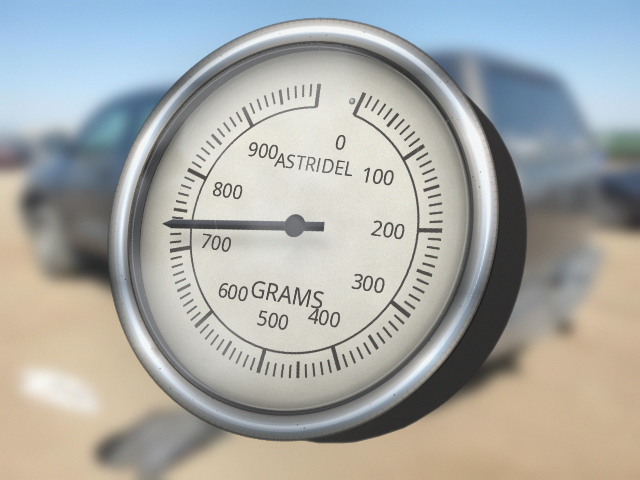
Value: 730 (g)
